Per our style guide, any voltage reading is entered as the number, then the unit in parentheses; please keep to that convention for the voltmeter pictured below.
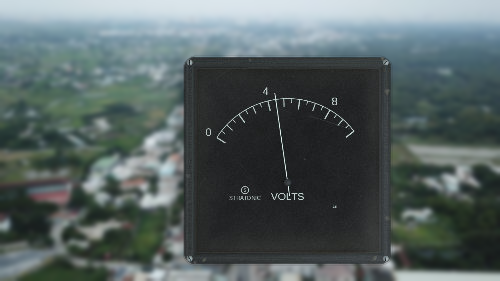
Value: 4.5 (V)
